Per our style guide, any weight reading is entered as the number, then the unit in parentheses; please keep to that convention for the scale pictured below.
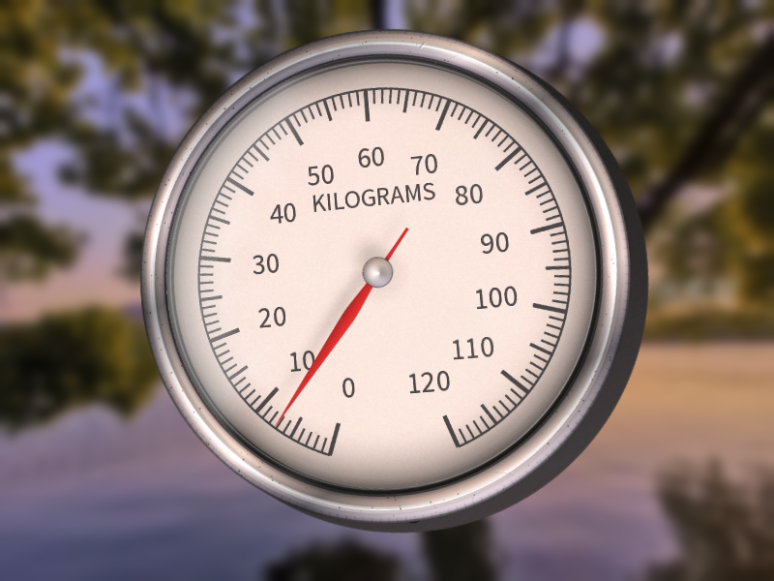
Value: 7 (kg)
